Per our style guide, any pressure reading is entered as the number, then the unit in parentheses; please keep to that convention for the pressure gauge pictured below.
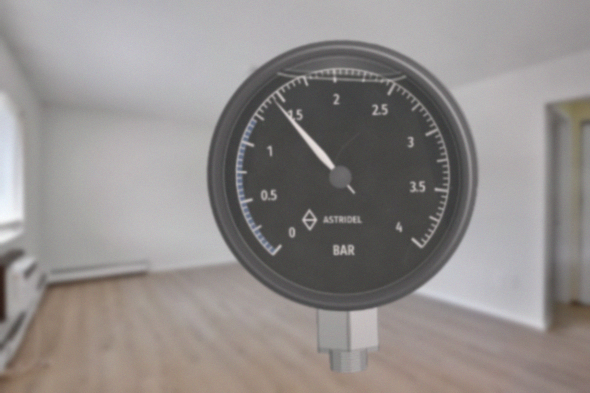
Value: 1.45 (bar)
